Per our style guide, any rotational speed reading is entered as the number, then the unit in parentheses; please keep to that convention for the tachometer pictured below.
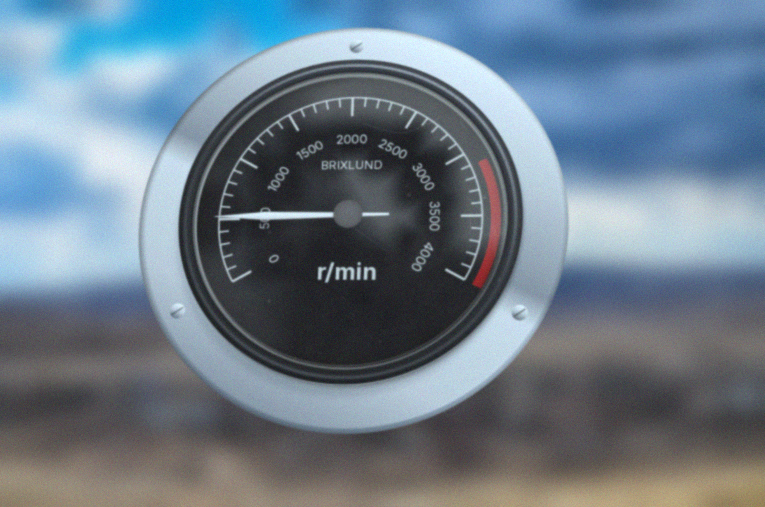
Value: 500 (rpm)
